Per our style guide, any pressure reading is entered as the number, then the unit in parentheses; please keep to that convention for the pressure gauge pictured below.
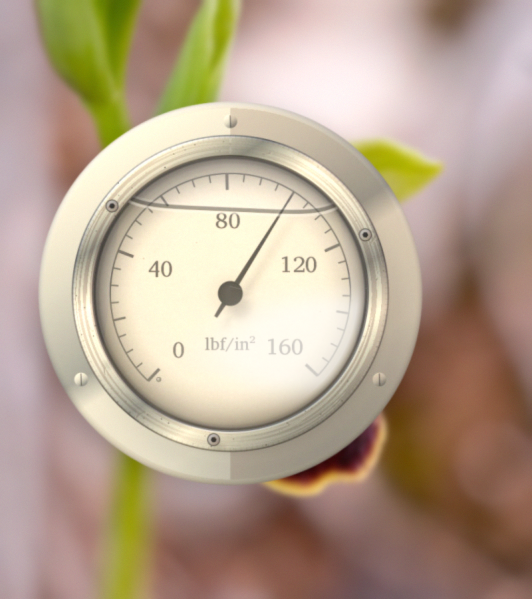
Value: 100 (psi)
